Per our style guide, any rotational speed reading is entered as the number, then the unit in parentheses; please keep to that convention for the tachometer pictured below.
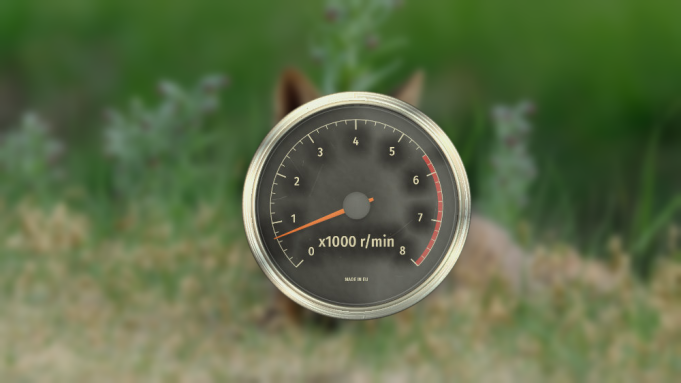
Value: 700 (rpm)
